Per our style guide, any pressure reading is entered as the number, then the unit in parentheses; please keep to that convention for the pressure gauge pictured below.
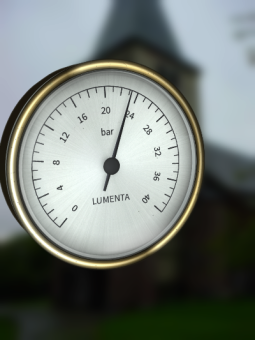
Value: 23 (bar)
